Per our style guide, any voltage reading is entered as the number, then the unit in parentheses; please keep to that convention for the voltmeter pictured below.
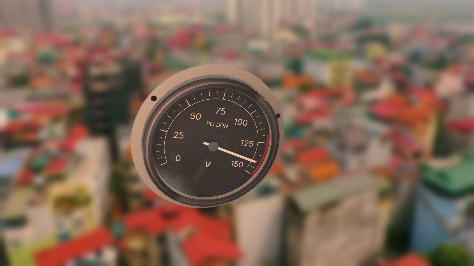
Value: 140 (V)
